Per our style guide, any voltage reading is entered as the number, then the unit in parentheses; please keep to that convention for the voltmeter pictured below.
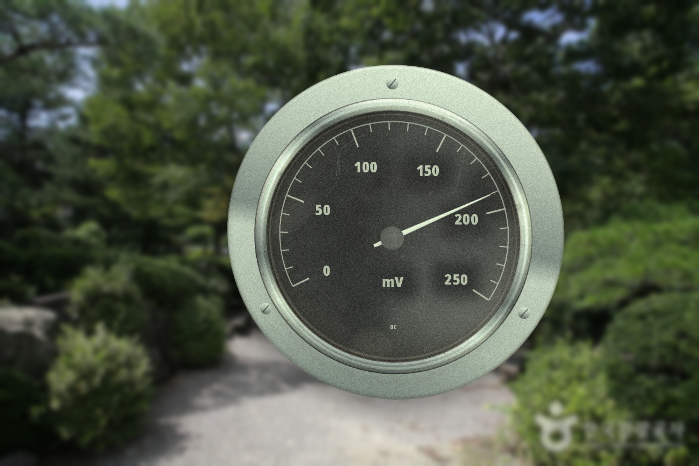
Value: 190 (mV)
